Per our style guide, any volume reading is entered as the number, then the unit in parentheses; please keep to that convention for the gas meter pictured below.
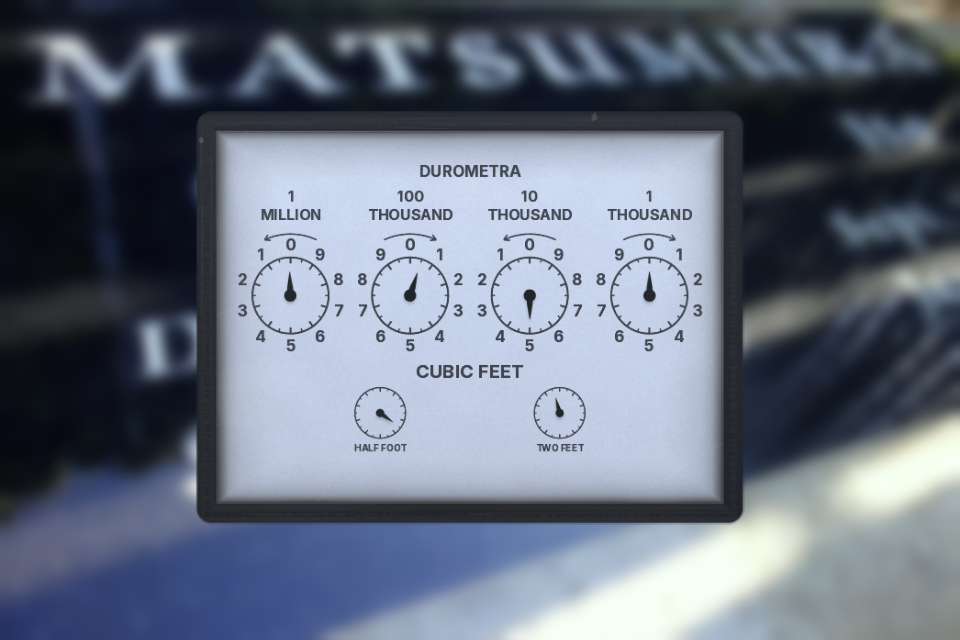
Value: 5000 (ft³)
